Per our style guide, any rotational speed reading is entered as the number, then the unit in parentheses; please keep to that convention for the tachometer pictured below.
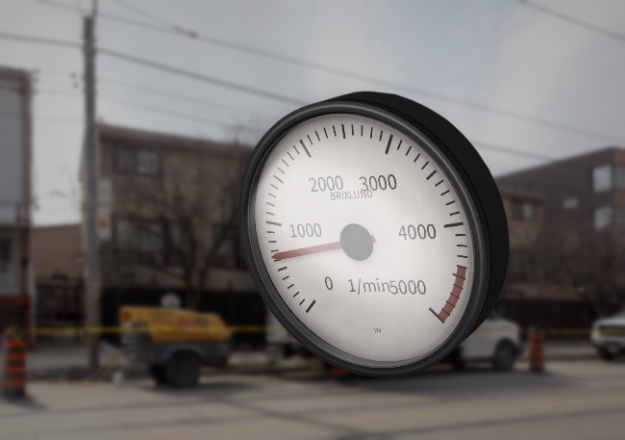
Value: 650 (rpm)
